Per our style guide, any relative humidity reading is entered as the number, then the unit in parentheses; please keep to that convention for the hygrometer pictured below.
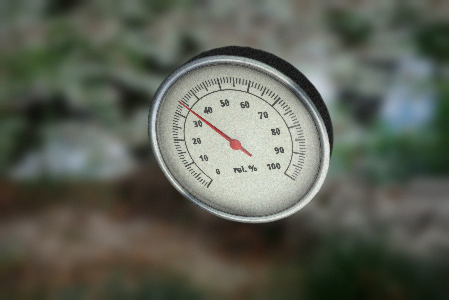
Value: 35 (%)
